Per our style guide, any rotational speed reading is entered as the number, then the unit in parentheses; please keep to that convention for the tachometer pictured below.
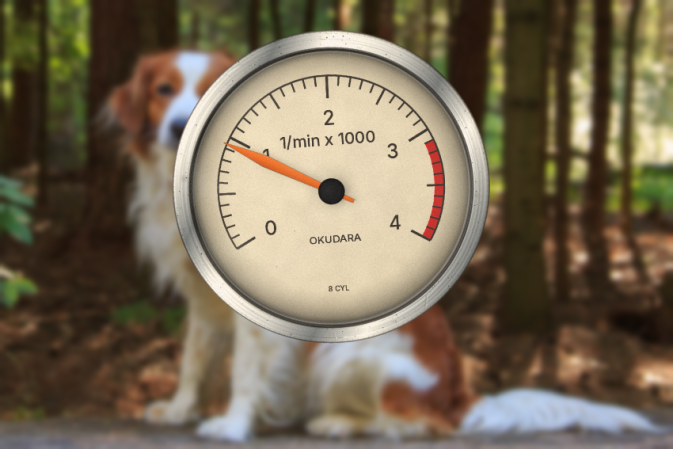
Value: 950 (rpm)
